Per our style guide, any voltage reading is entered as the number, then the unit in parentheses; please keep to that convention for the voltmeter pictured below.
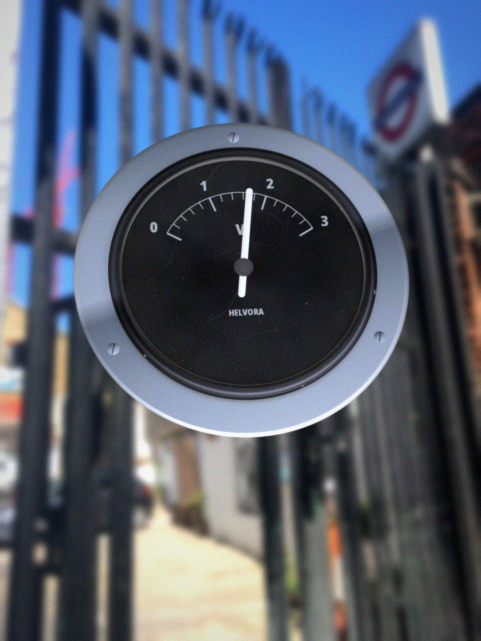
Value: 1.7 (V)
